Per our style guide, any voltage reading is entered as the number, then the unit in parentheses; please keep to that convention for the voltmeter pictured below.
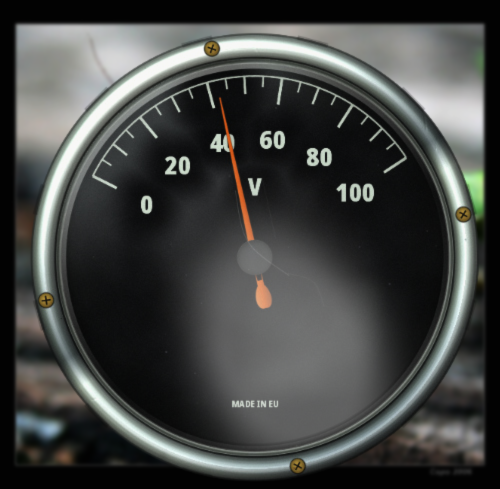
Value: 42.5 (V)
